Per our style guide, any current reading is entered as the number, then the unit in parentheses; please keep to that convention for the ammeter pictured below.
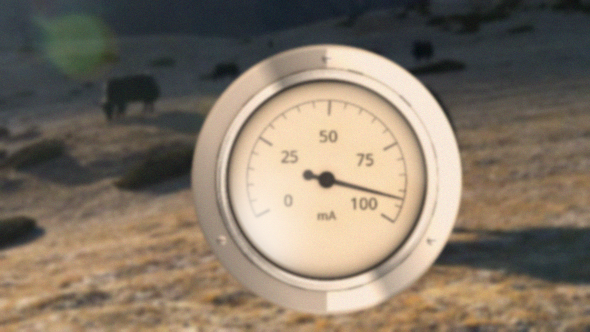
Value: 92.5 (mA)
